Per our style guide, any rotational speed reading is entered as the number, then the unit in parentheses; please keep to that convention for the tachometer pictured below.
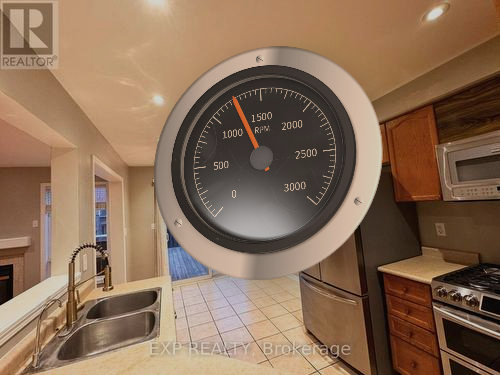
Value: 1250 (rpm)
